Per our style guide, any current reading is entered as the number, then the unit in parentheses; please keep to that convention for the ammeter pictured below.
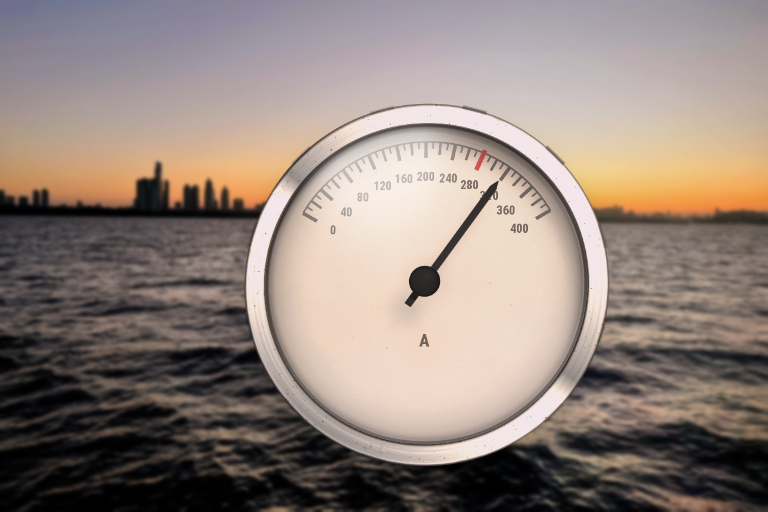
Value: 320 (A)
